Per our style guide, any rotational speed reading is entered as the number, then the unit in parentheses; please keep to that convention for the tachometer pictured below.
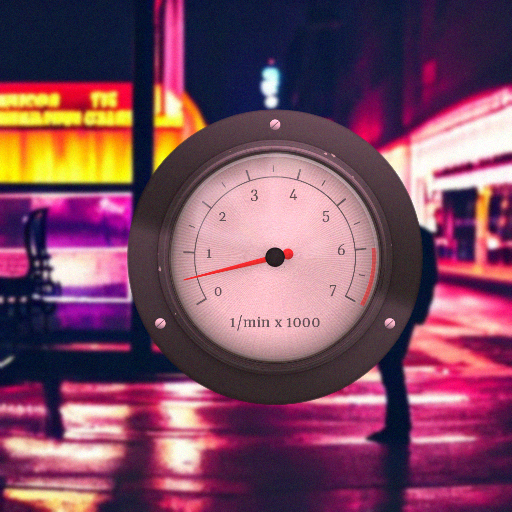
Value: 500 (rpm)
